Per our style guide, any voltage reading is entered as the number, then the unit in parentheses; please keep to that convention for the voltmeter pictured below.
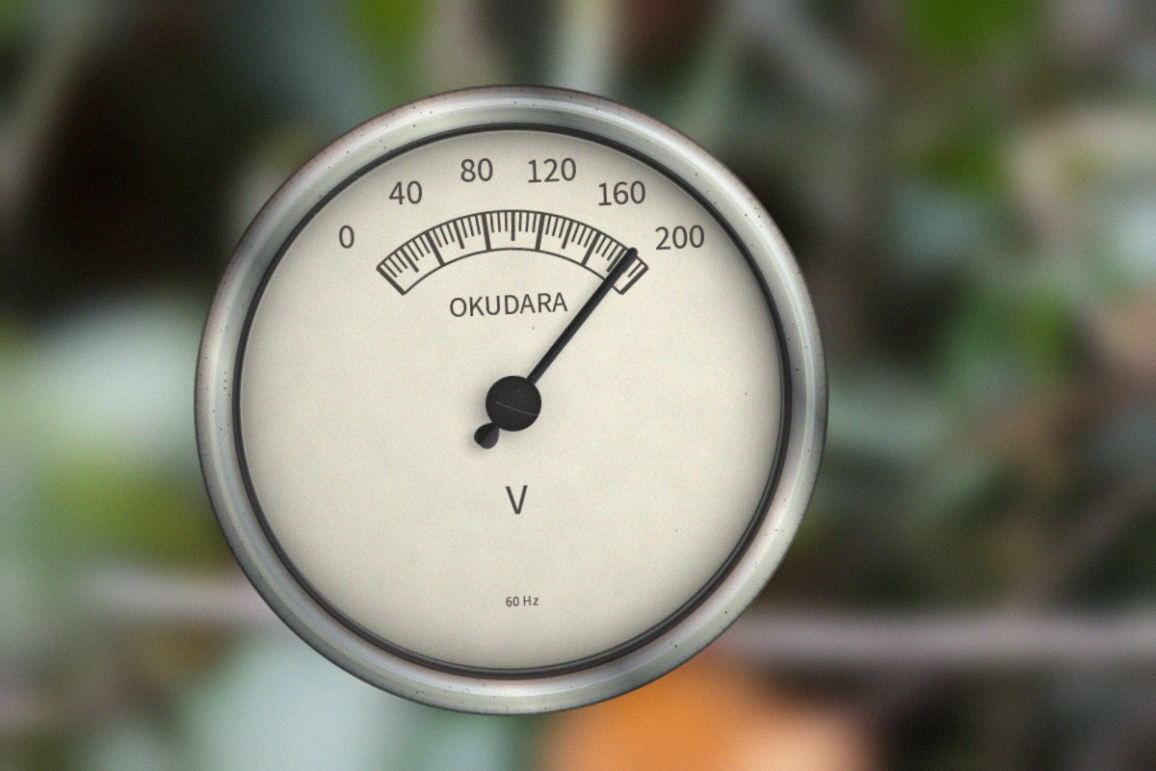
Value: 185 (V)
